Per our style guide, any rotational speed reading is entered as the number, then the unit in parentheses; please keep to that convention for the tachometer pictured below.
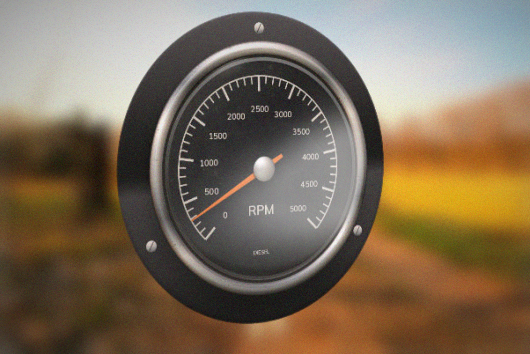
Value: 300 (rpm)
